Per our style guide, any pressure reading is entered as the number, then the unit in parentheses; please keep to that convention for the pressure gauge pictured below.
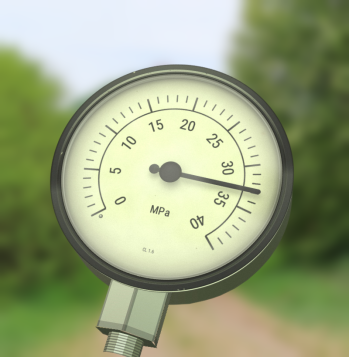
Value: 33 (MPa)
